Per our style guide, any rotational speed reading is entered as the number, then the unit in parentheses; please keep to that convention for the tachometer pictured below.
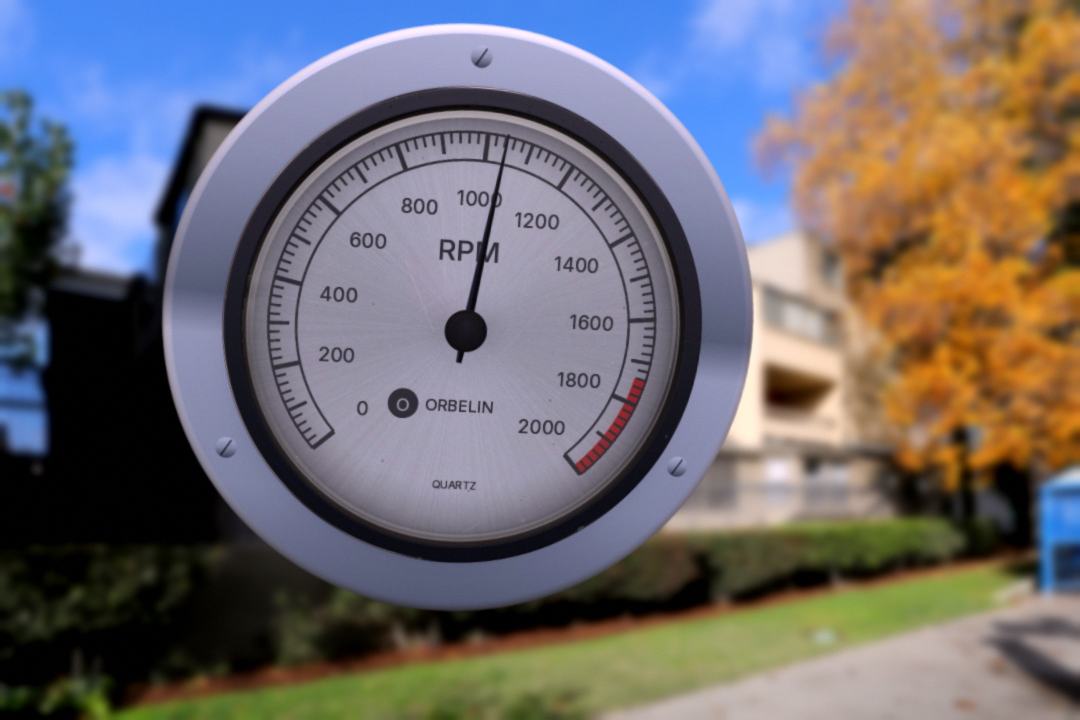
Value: 1040 (rpm)
